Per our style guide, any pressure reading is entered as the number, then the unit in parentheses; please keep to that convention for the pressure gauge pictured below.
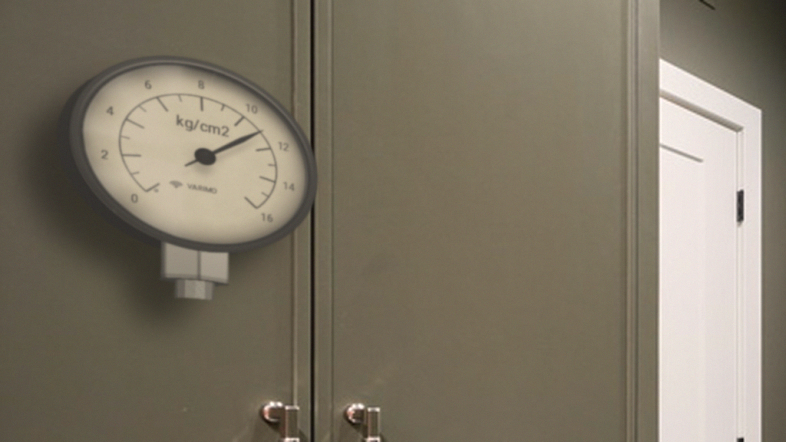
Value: 11 (kg/cm²)
